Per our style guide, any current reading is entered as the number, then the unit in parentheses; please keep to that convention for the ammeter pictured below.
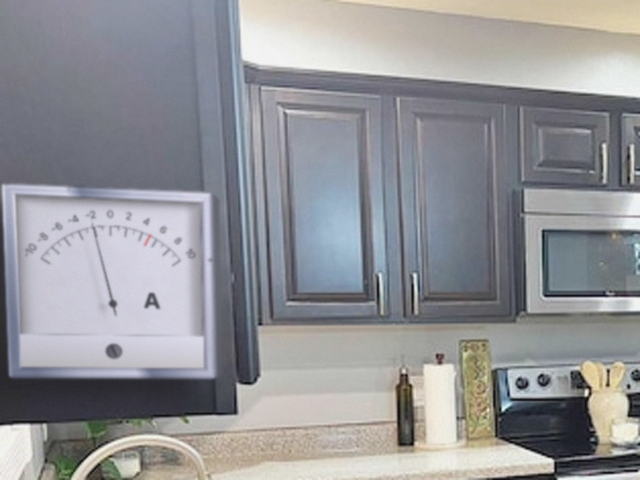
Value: -2 (A)
